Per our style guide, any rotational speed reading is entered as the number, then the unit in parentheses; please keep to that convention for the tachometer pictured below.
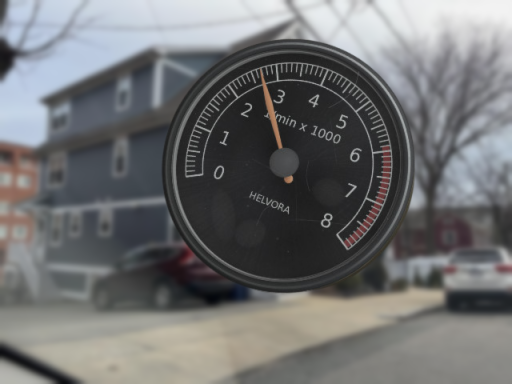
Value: 2700 (rpm)
